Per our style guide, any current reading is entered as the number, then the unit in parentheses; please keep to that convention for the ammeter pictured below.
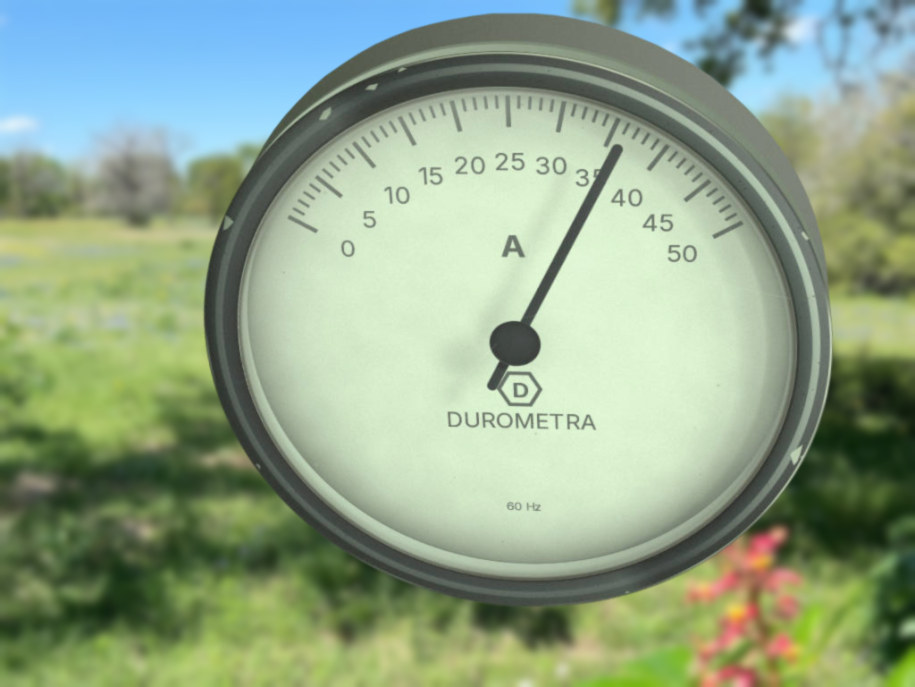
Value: 36 (A)
